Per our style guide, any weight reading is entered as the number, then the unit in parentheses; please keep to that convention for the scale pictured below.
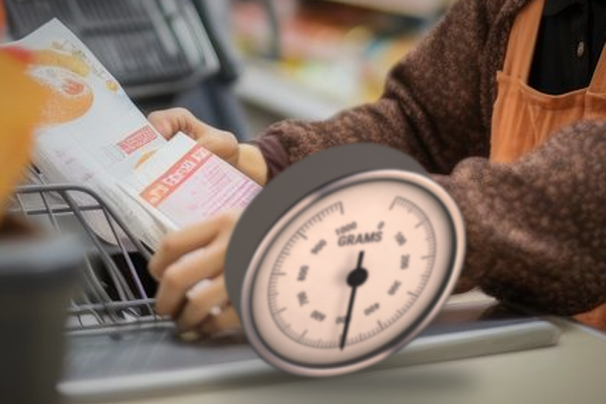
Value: 500 (g)
